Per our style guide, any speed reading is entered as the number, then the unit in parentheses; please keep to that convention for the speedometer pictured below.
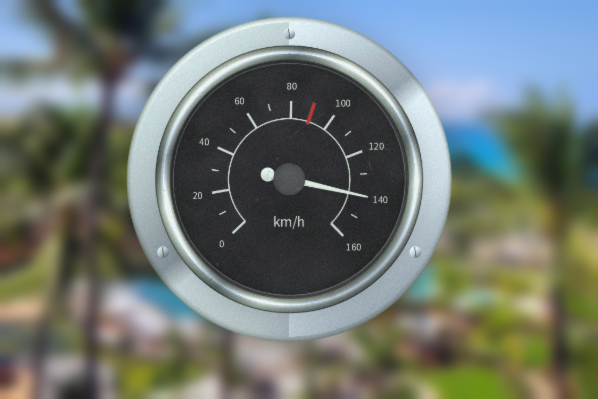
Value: 140 (km/h)
